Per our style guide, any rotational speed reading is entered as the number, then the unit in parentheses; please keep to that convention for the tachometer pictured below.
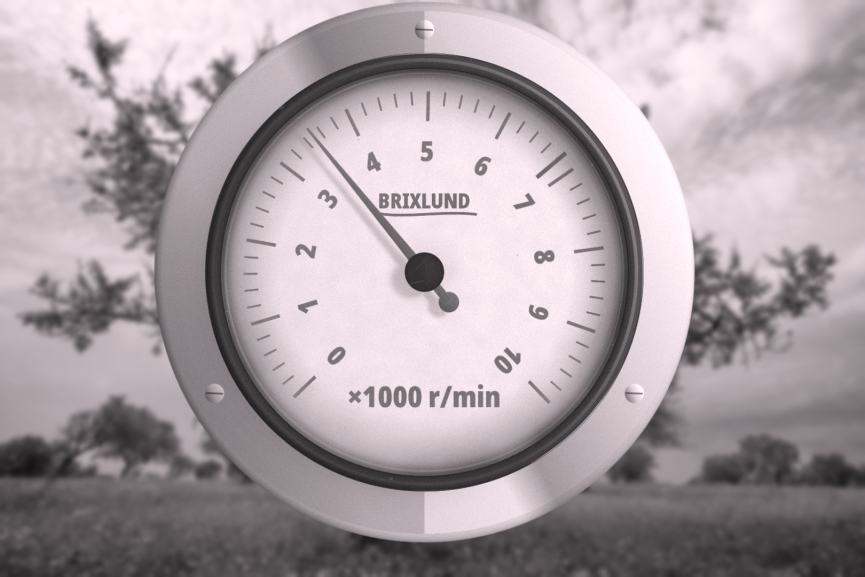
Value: 3500 (rpm)
